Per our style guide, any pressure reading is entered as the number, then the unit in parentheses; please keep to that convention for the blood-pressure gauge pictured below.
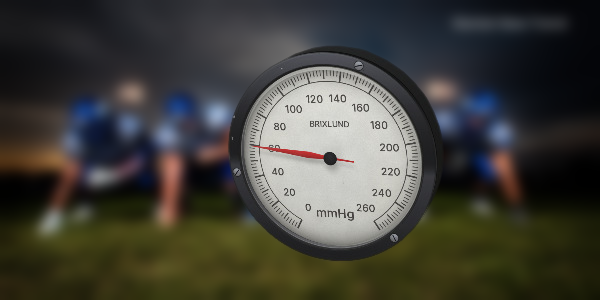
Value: 60 (mmHg)
